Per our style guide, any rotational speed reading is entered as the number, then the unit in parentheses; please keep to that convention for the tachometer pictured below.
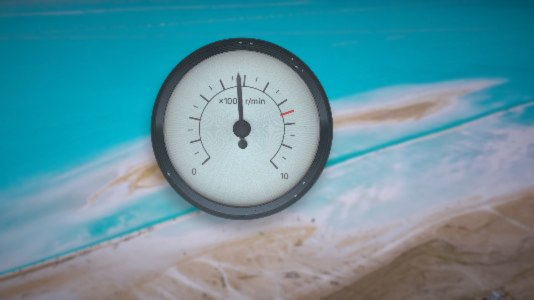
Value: 4750 (rpm)
